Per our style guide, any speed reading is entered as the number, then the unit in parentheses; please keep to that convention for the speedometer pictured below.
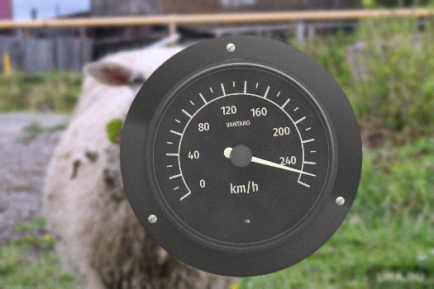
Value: 250 (km/h)
